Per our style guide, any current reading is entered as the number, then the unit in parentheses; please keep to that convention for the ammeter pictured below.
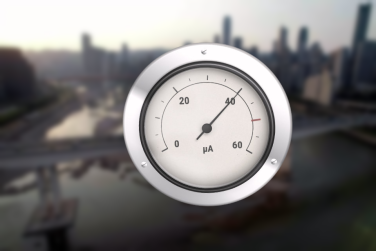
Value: 40 (µA)
